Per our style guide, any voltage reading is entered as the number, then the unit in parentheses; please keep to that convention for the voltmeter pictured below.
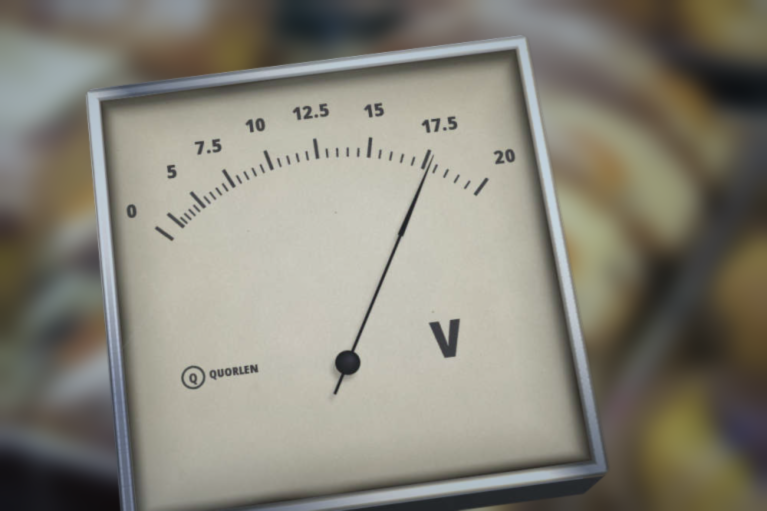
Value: 17.75 (V)
